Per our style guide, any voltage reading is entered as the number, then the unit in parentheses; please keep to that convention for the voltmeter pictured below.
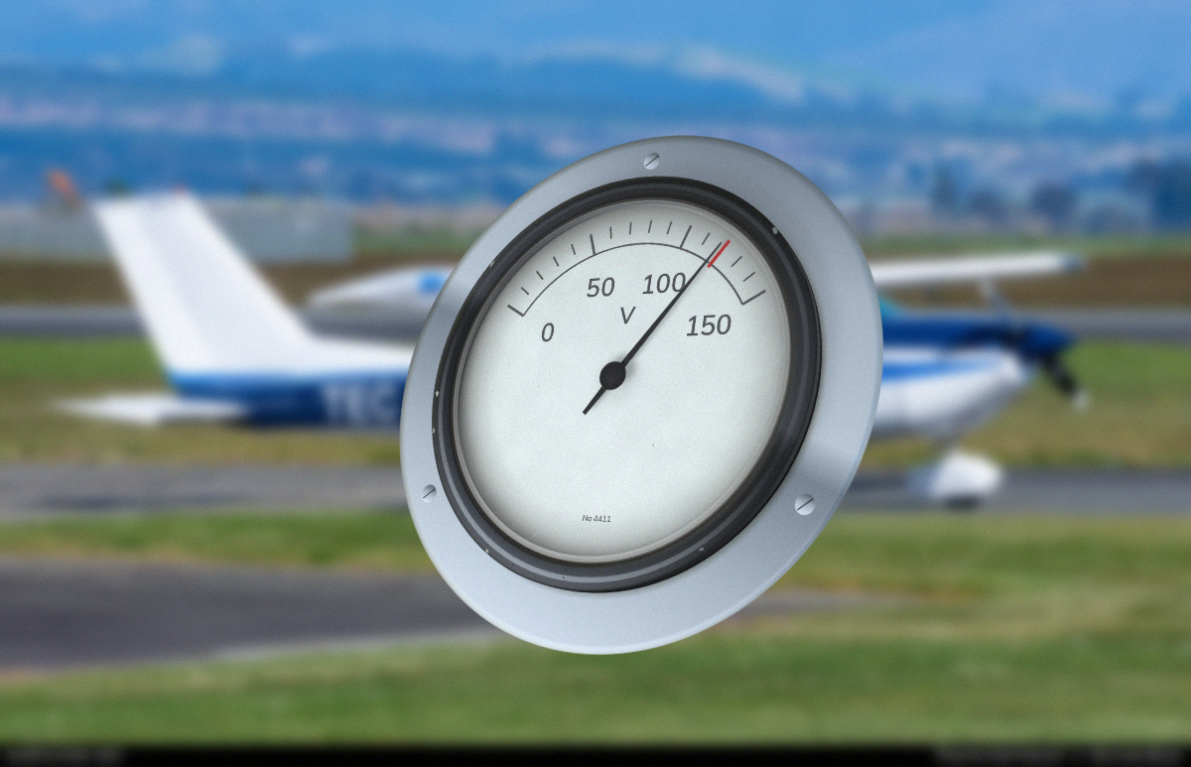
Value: 120 (V)
